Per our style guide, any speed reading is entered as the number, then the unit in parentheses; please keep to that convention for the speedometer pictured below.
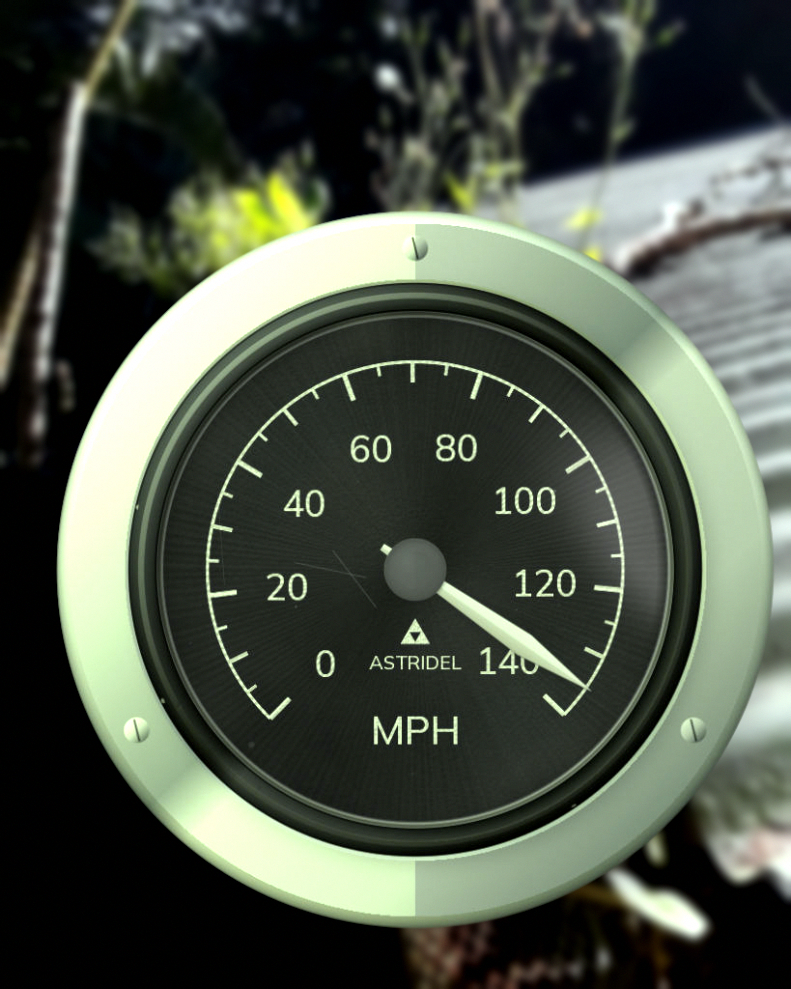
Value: 135 (mph)
